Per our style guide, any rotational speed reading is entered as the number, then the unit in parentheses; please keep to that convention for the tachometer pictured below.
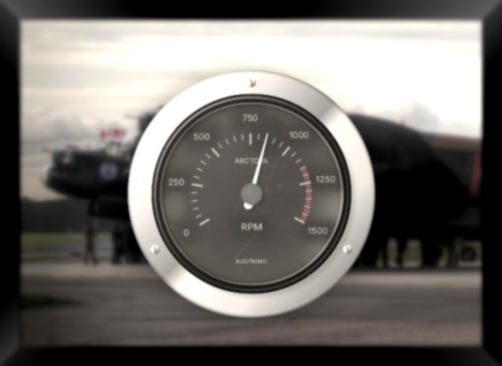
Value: 850 (rpm)
